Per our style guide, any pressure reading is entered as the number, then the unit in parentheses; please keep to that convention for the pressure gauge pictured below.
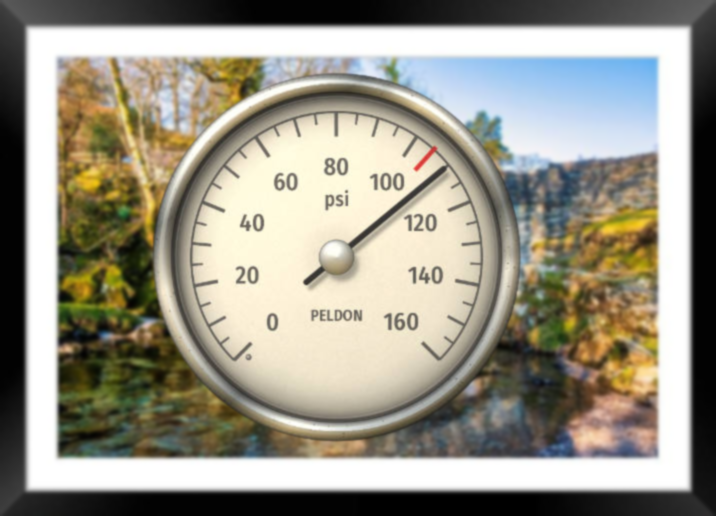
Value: 110 (psi)
